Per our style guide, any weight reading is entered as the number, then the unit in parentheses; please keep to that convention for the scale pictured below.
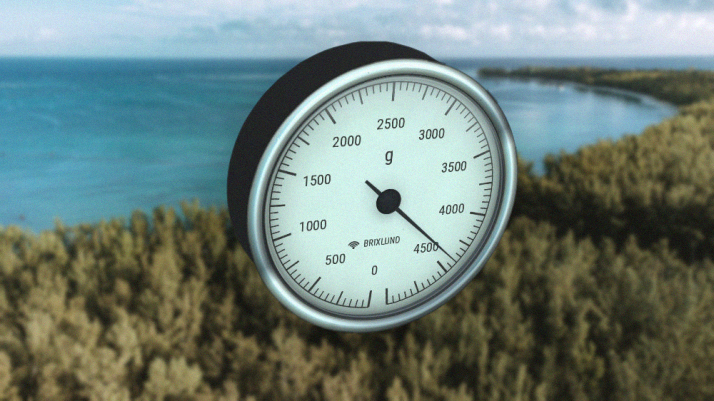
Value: 4400 (g)
